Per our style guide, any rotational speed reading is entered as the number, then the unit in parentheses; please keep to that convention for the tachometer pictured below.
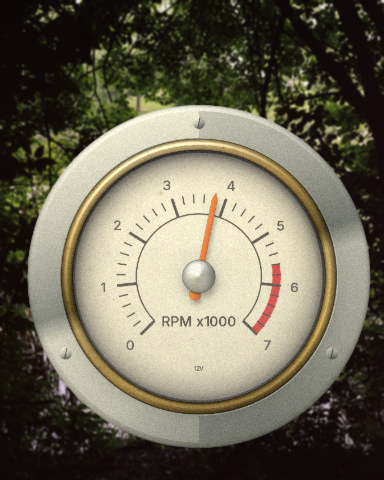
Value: 3800 (rpm)
